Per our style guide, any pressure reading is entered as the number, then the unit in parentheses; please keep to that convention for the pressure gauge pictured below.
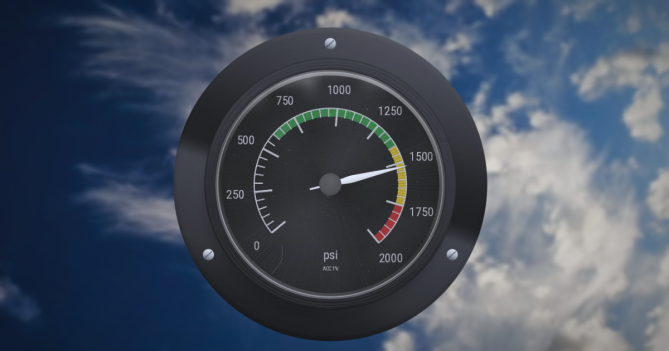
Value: 1525 (psi)
